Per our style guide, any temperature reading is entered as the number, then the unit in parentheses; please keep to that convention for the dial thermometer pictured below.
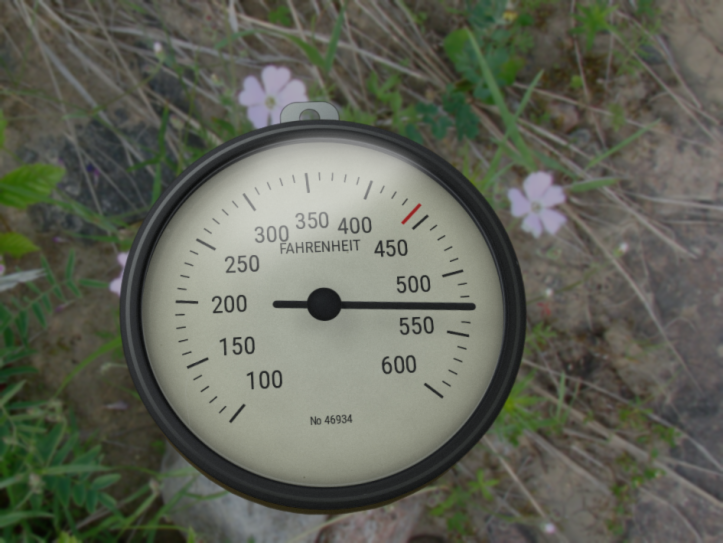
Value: 530 (°F)
